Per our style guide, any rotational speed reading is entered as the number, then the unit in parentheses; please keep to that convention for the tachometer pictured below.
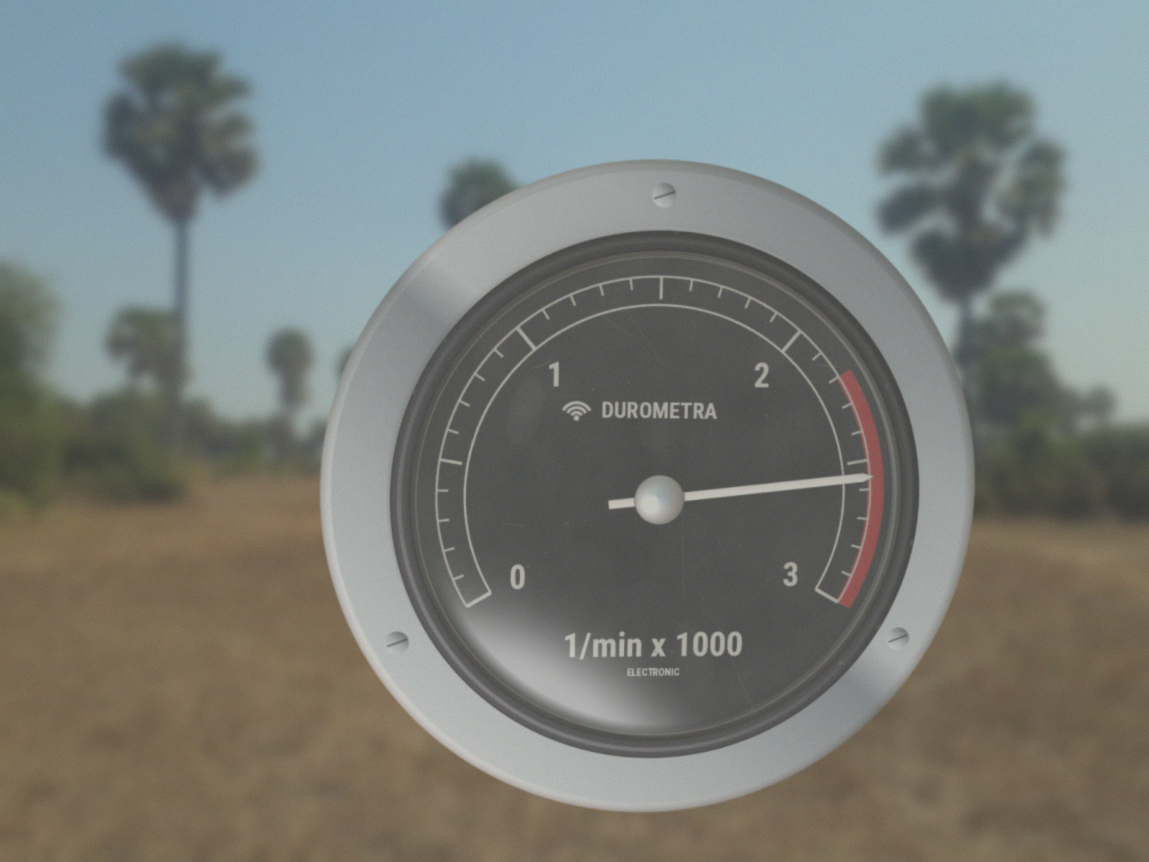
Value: 2550 (rpm)
